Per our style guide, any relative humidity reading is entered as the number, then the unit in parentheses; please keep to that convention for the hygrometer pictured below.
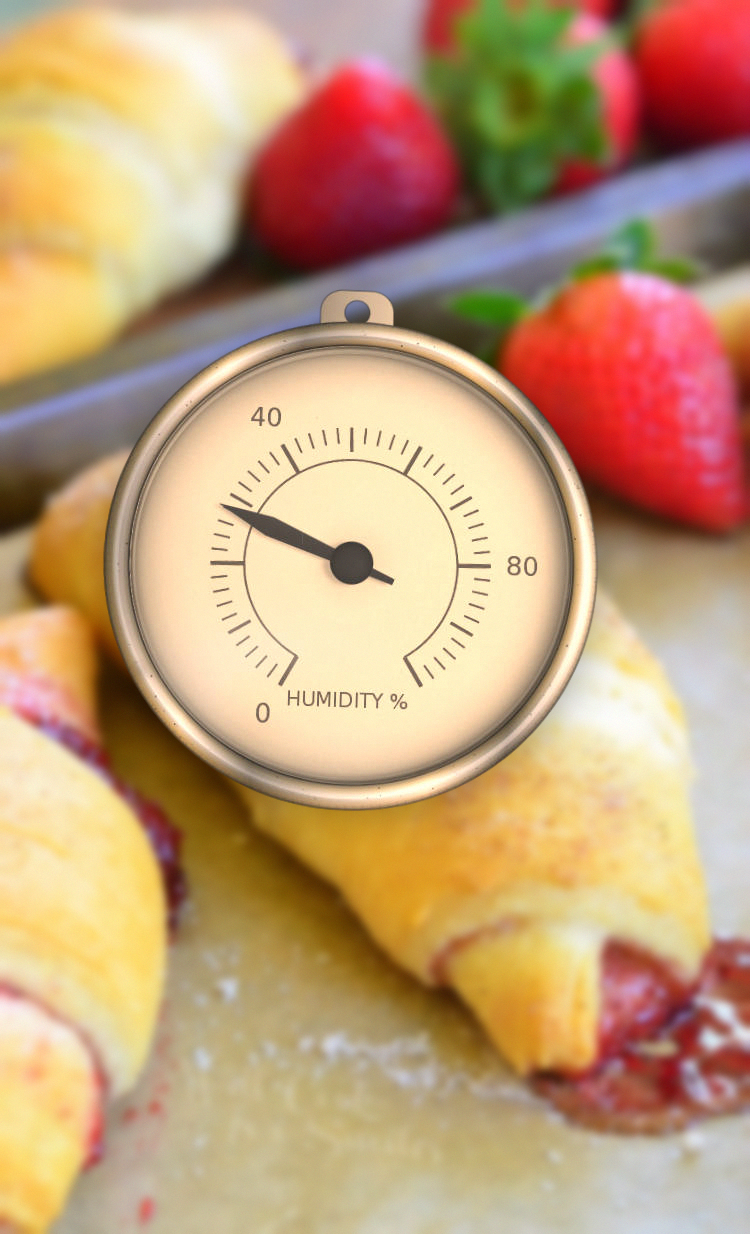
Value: 28 (%)
